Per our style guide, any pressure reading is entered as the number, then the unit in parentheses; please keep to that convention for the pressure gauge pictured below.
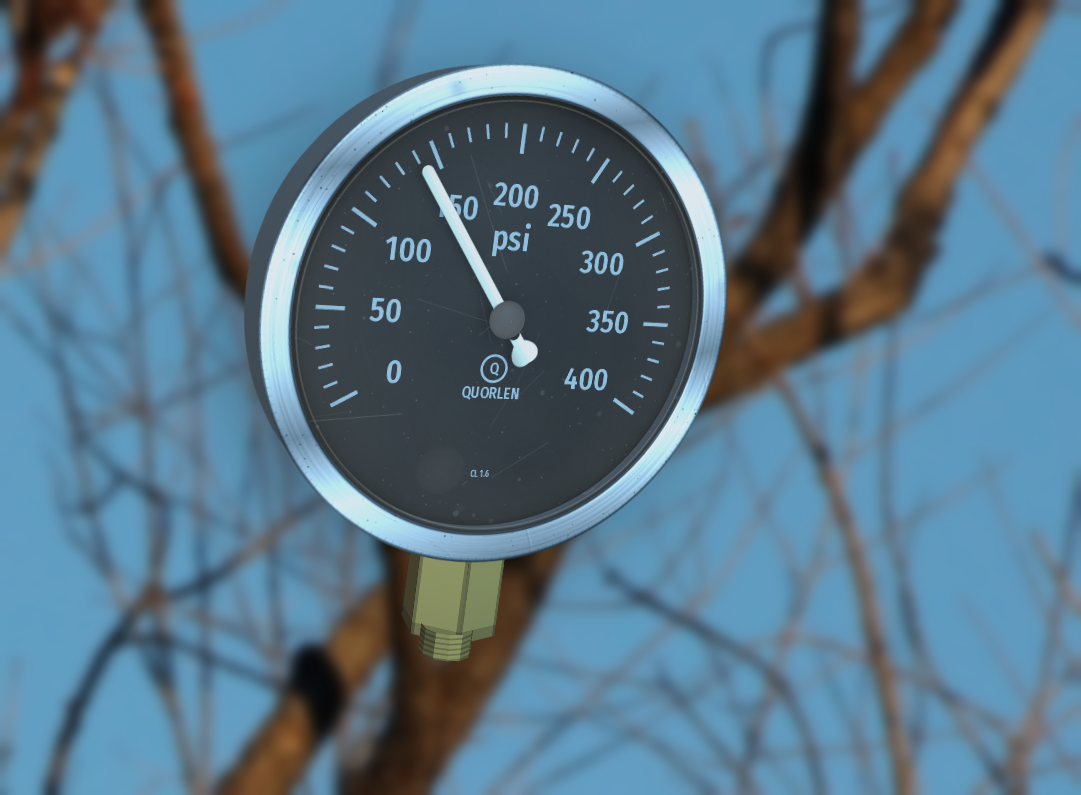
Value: 140 (psi)
